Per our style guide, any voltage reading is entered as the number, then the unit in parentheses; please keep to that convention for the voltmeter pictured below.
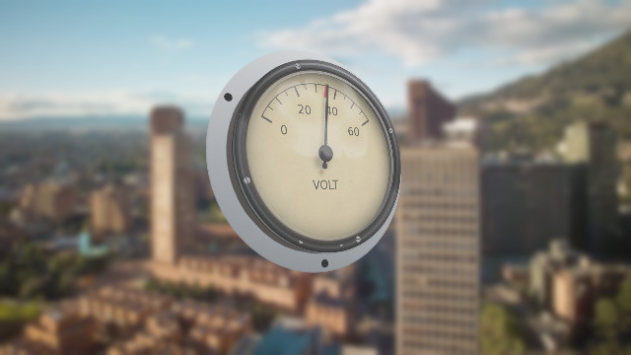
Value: 35 (V)
